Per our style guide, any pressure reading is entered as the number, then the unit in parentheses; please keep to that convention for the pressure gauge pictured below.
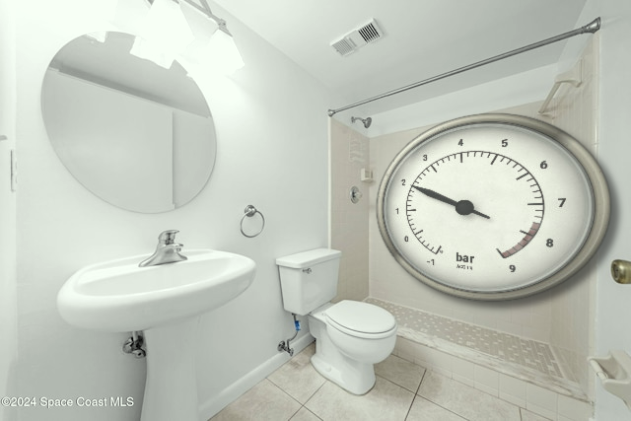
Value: 2 (bar)
